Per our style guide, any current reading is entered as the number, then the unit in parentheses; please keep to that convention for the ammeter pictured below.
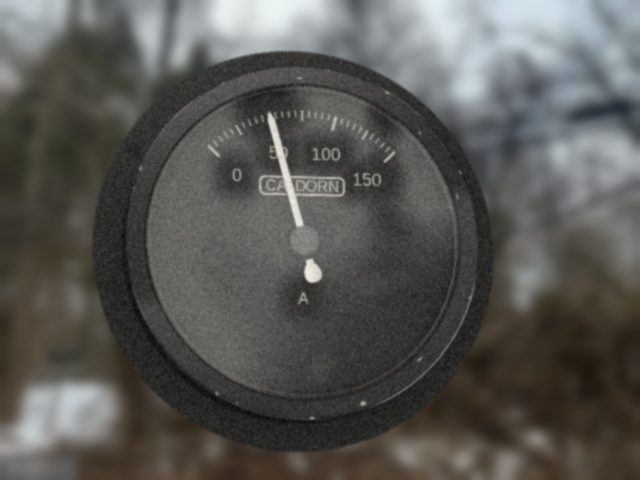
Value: 50 (A)
